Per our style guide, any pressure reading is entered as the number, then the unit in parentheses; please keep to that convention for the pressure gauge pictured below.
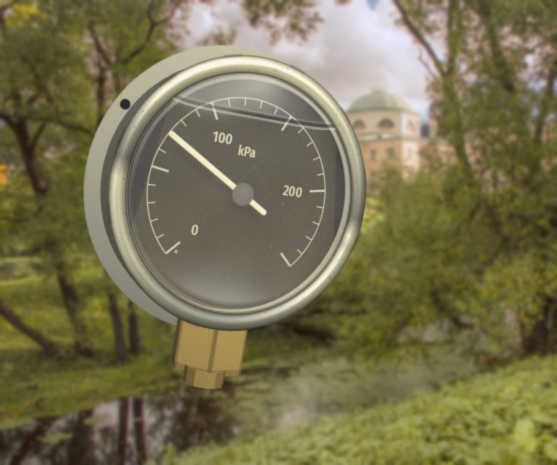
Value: 70 (kPa)
